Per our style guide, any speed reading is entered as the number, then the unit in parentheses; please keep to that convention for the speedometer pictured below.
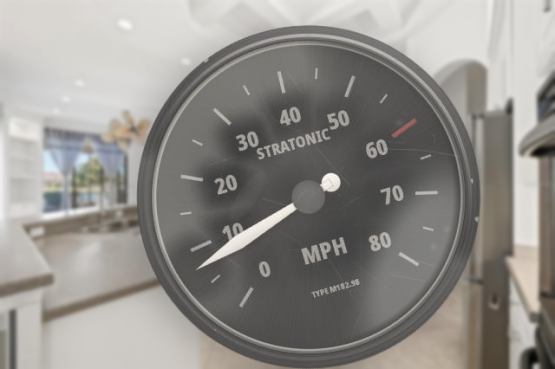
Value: 7.5 (mph)
